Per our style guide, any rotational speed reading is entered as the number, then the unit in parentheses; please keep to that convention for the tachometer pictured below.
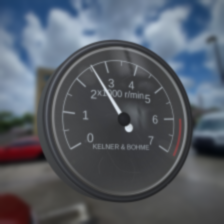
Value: 2500 (rpm)
